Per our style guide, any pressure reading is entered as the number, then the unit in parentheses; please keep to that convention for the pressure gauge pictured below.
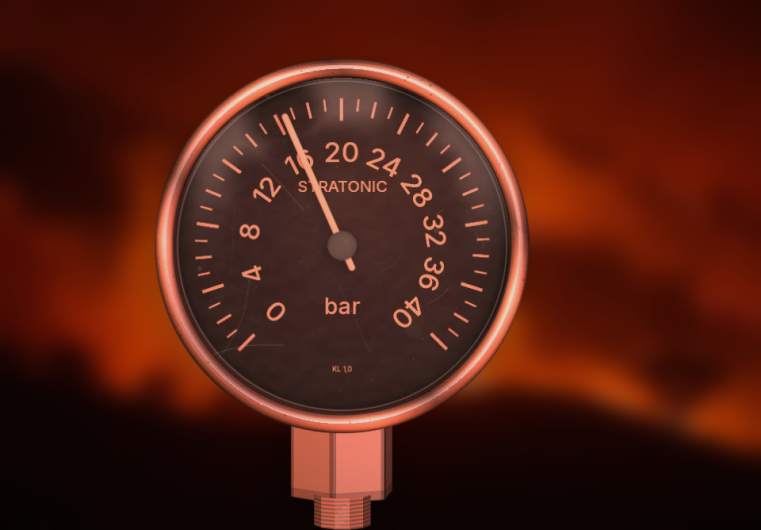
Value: 16.5 (bar)
